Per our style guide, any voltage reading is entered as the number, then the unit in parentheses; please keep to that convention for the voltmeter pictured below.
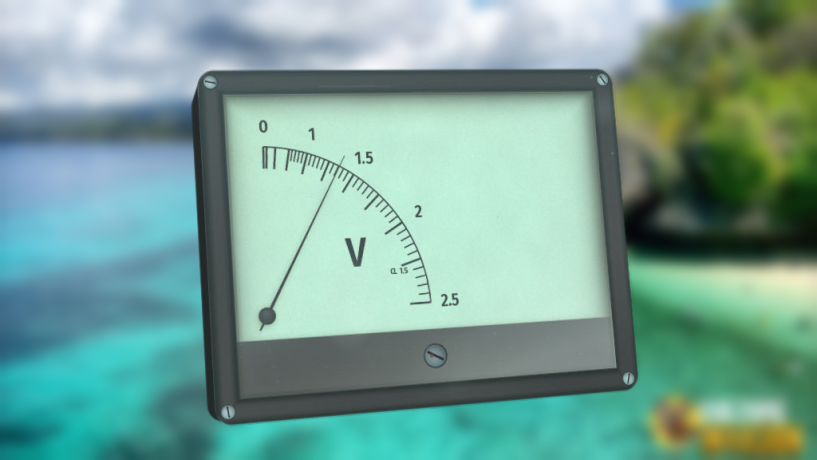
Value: 1.35 (V)
